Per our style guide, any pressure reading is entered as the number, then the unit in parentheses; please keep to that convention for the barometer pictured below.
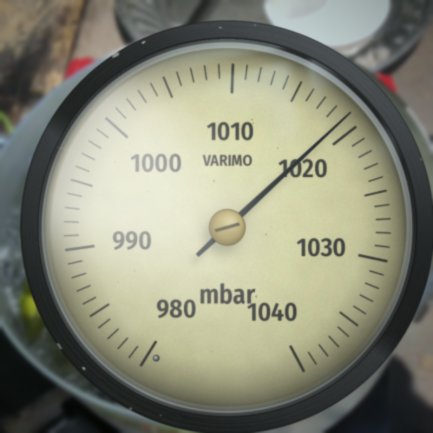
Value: 1019 (mbar)
